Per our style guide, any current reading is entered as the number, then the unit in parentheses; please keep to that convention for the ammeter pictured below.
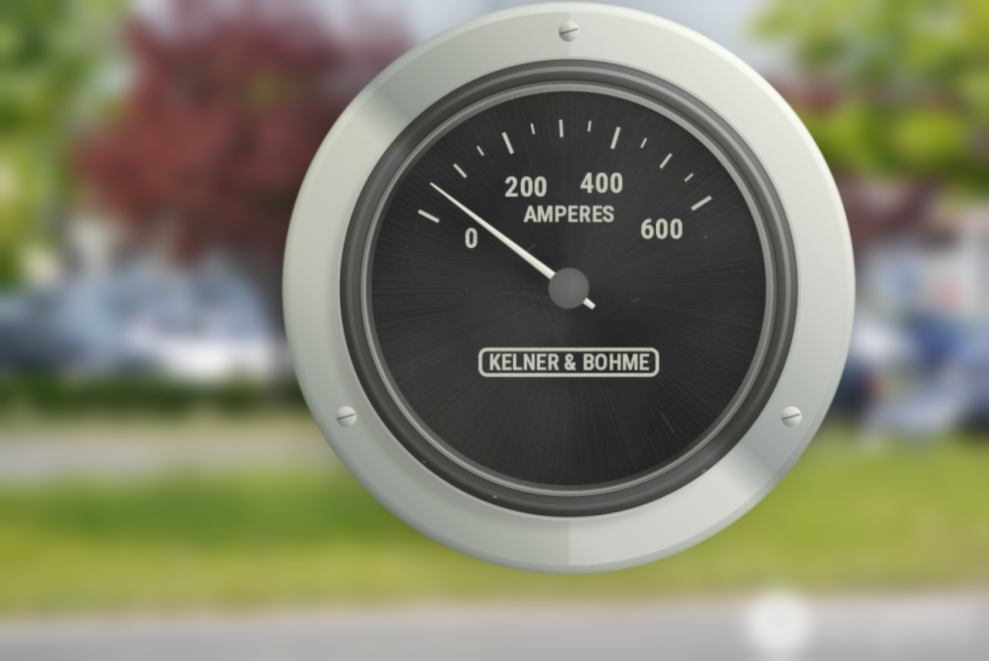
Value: 50 (A)
